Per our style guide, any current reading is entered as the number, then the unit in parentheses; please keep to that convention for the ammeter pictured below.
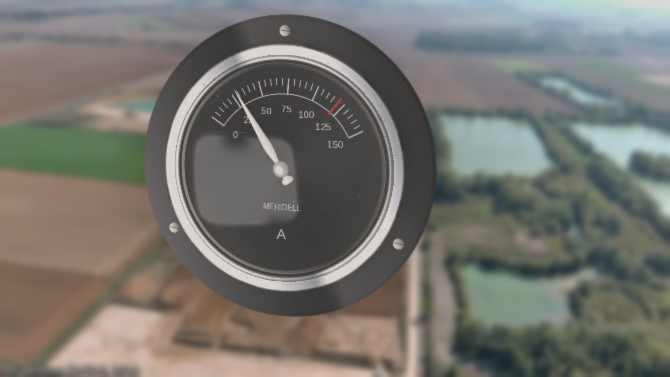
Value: 30 (A)
